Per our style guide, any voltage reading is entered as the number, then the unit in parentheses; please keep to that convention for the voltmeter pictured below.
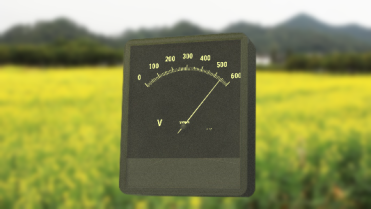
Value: 550 (V)
